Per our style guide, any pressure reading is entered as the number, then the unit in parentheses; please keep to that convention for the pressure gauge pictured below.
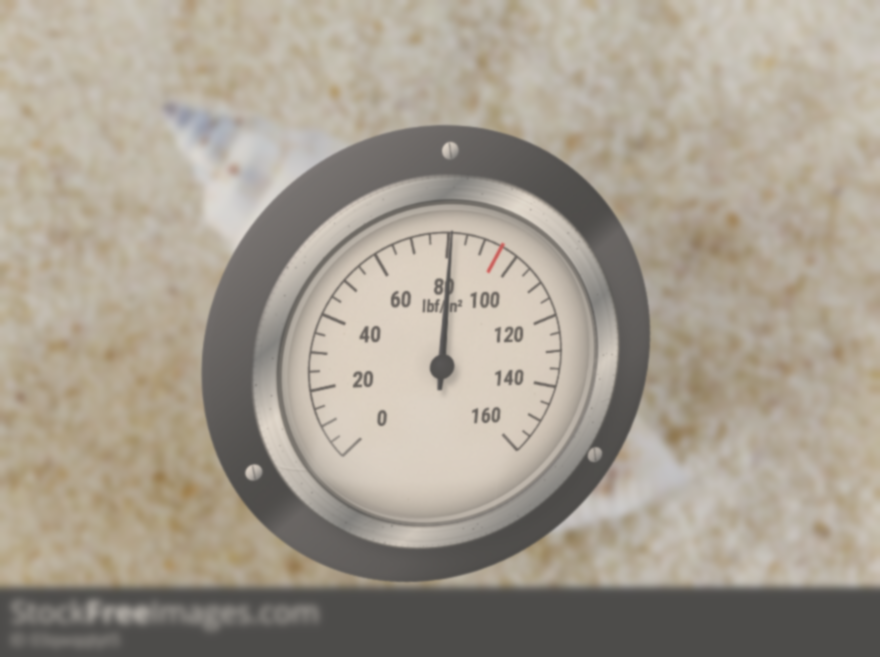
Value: 80 (psi)
